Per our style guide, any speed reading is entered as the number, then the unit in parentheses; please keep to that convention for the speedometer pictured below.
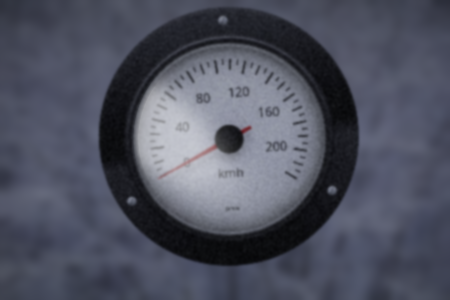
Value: 0 (km/h)
